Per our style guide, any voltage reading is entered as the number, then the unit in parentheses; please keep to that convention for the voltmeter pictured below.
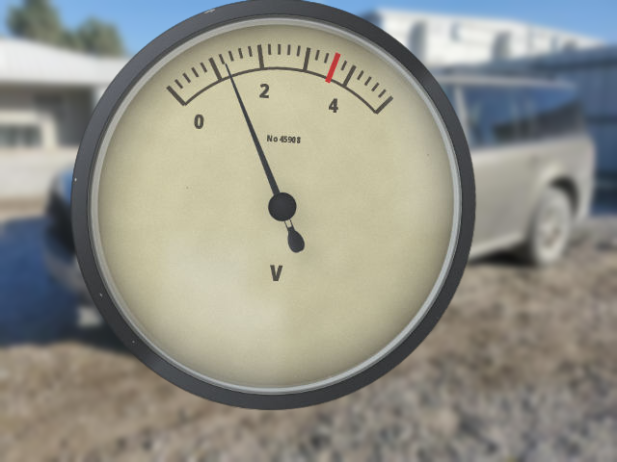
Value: 1.2 (V)
